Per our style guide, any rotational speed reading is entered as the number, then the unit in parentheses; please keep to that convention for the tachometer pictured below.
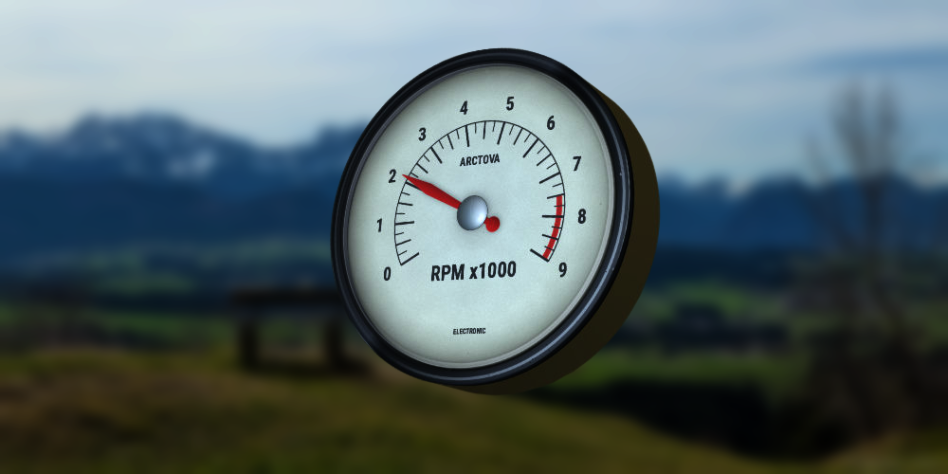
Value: 2125 (rpm)
